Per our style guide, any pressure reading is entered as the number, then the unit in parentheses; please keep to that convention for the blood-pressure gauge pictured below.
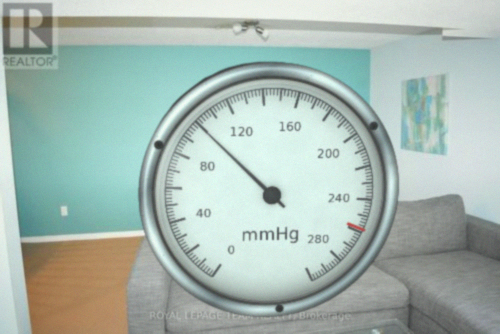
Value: 100 (mmHg)
